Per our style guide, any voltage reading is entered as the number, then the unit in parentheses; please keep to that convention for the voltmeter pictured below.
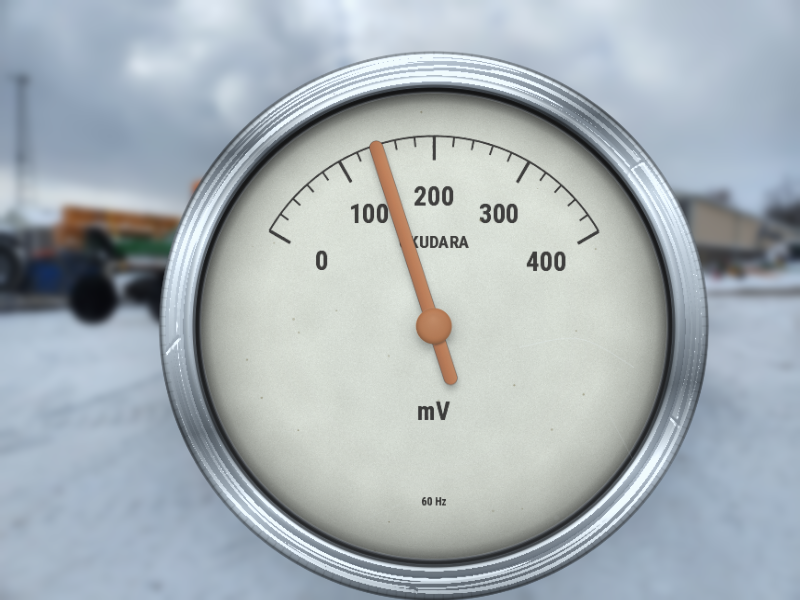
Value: 140 (mV)
